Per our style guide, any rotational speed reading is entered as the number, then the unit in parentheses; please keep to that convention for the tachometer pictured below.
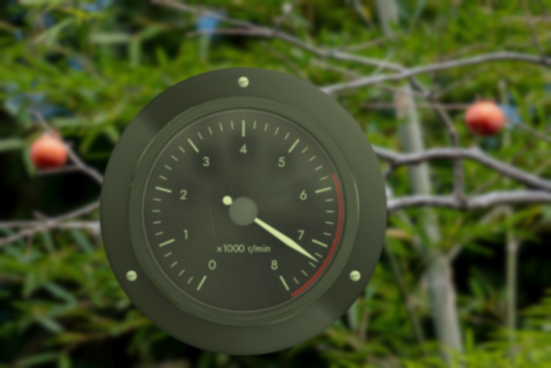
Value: 7300 (rpm)
